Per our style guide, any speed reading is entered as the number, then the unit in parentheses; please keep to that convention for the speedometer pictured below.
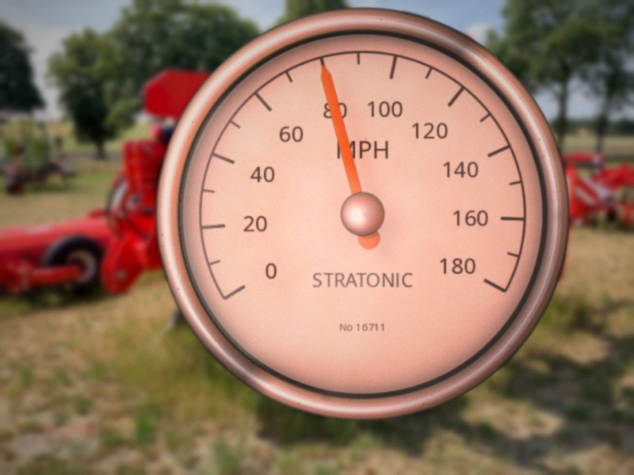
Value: 80 (mph)
